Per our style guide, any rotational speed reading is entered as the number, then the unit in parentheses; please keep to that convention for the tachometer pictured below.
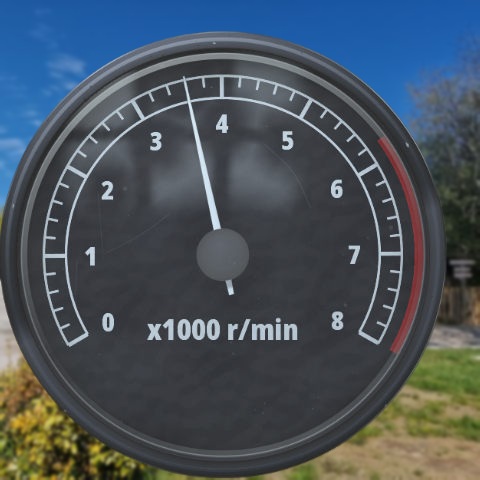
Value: 3600 (rpm)
